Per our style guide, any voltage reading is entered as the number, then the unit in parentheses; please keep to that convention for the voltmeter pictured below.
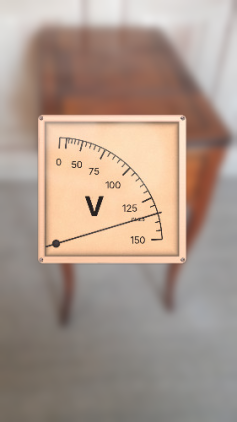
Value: 135 (V)
